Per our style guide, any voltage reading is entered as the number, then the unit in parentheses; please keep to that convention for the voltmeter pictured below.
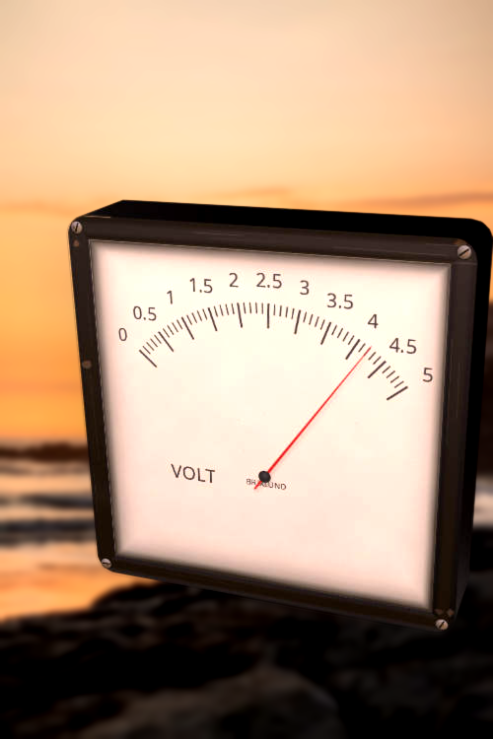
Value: 4.2 (V)
